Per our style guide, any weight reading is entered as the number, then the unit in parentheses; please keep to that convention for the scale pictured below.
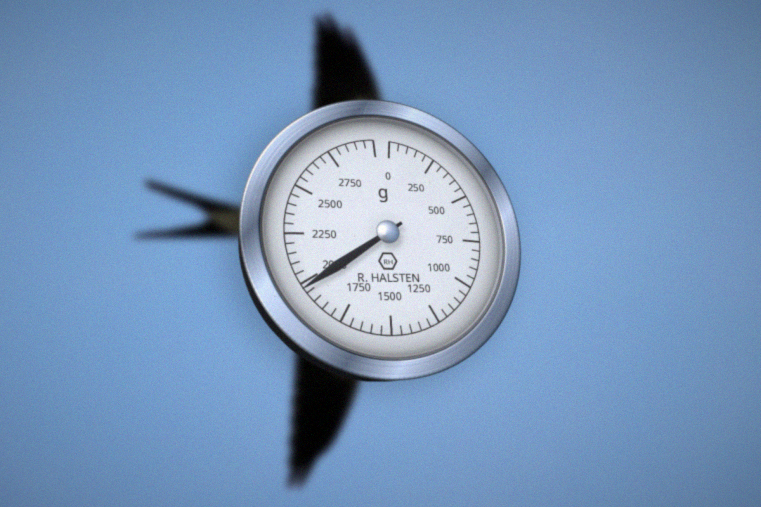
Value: 1975 (g)
